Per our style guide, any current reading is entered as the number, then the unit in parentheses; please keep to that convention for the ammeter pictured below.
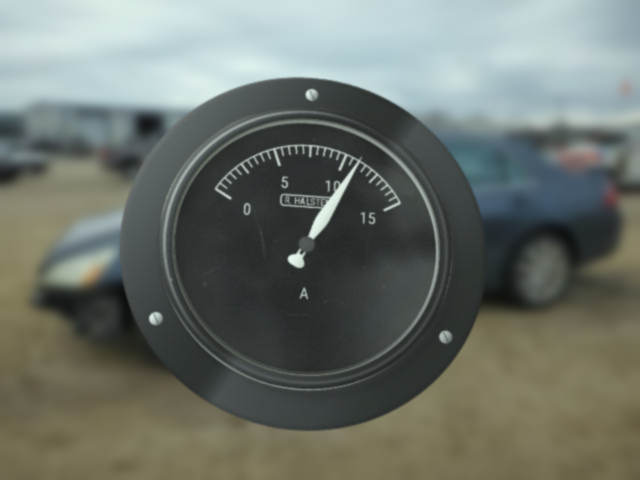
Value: 11 (A)
